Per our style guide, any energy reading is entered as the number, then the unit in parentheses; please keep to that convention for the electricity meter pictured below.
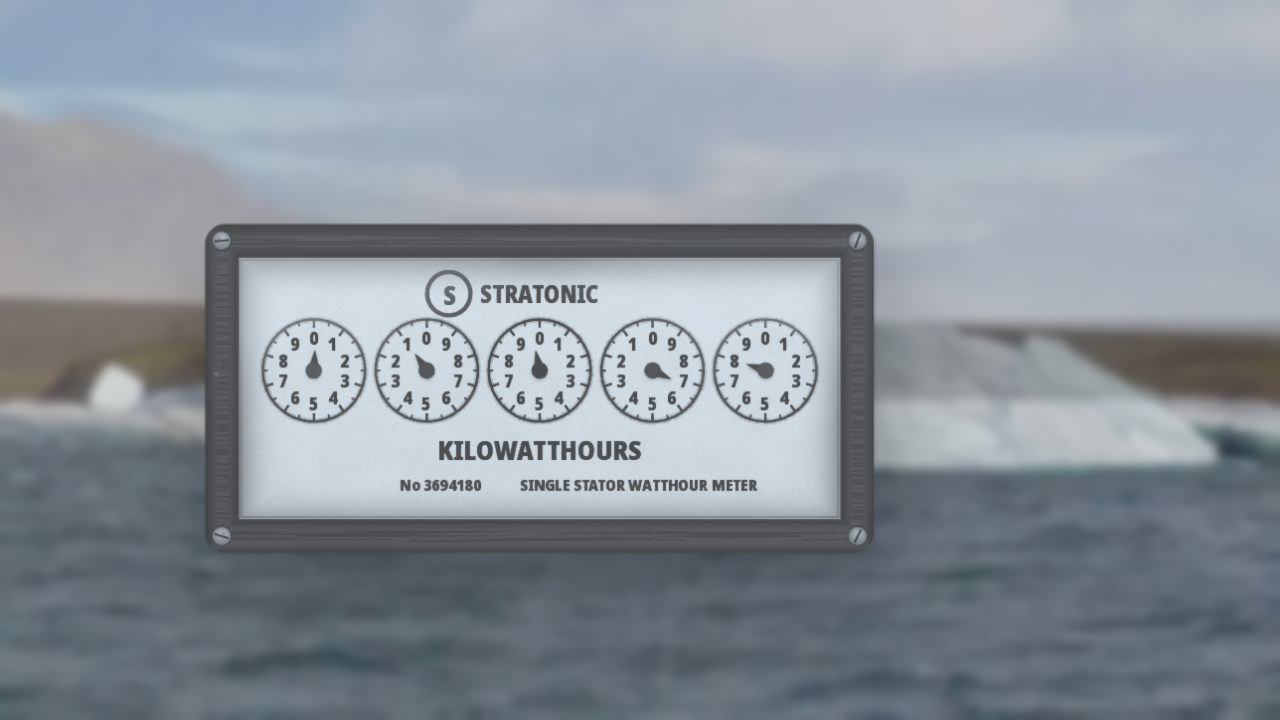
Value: 968 (kWh)
